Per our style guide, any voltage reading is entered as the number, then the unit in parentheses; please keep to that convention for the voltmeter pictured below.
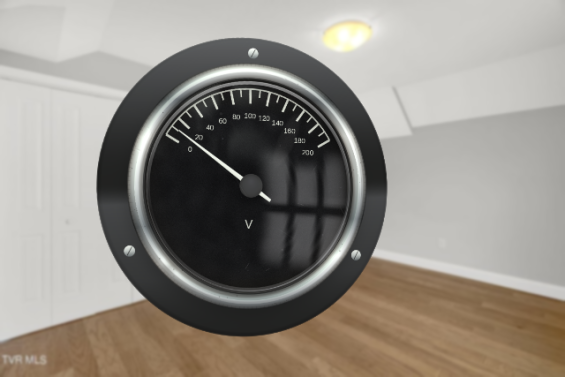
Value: 10 (V)
